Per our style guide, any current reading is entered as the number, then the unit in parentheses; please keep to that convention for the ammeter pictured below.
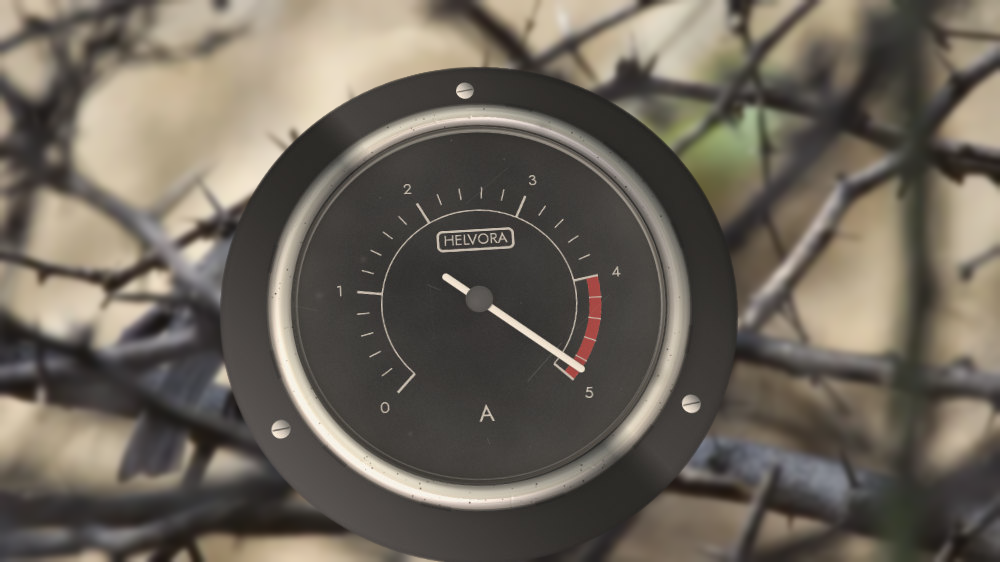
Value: 4.9 (A)
